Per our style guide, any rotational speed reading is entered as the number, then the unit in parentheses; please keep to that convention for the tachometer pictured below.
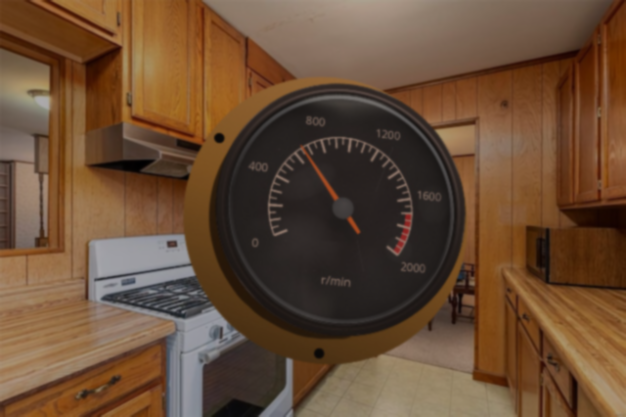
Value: 650 (rpm)
